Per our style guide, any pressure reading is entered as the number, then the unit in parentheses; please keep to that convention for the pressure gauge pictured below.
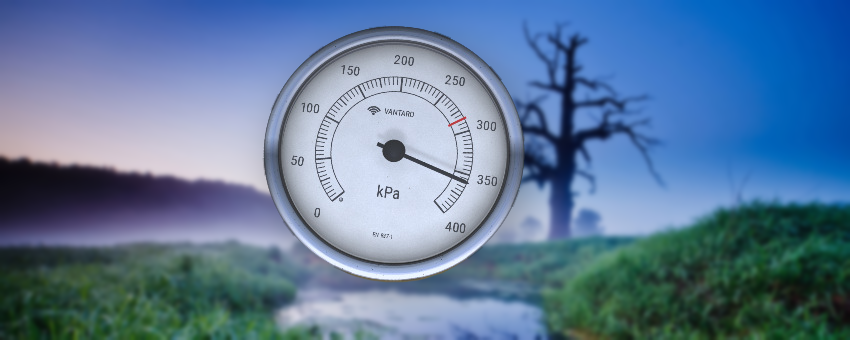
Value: 360 (kPa)
